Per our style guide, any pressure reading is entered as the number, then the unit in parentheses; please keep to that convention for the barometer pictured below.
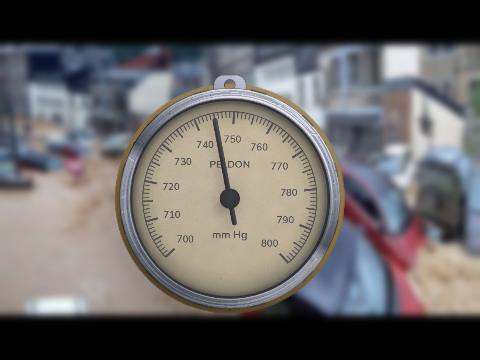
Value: 745 (mmHg)
